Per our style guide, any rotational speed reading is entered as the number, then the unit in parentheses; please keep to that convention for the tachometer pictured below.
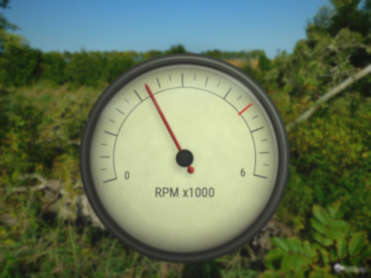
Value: 2250 (rpm)
